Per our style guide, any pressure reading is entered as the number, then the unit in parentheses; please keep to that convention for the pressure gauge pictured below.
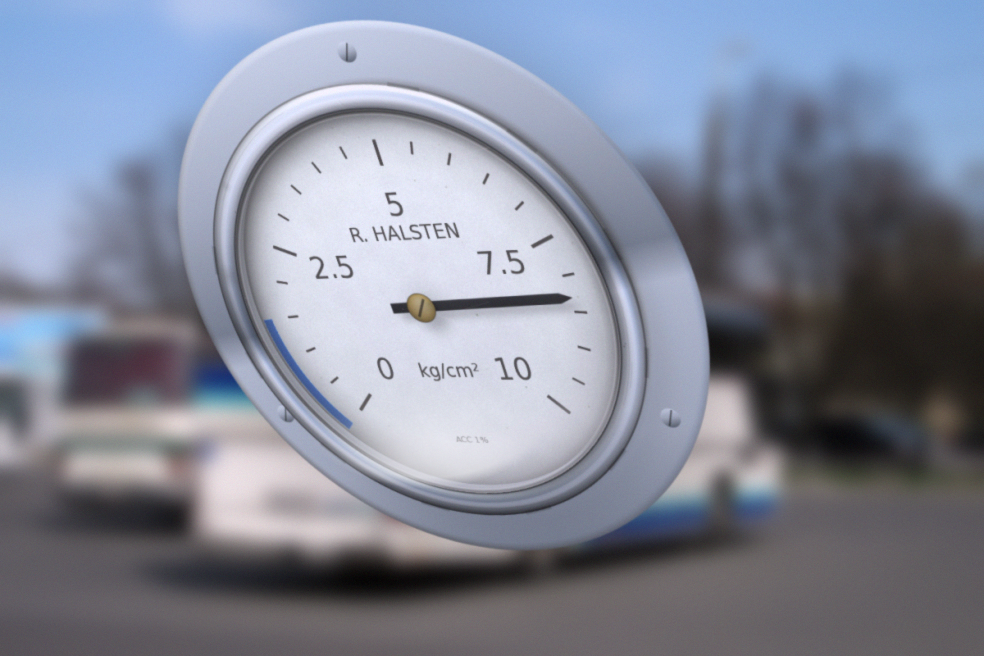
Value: 8.25 (kg/cm²)
